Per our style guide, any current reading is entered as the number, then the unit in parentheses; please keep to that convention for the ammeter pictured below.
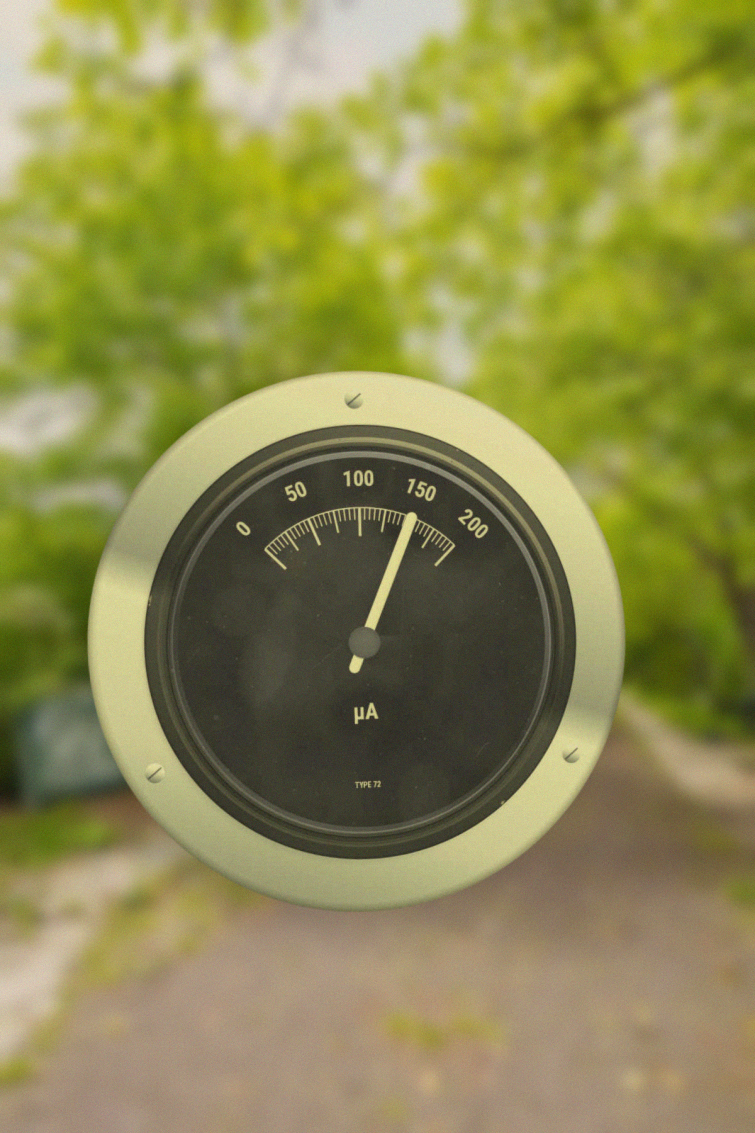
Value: 150 (µA)
